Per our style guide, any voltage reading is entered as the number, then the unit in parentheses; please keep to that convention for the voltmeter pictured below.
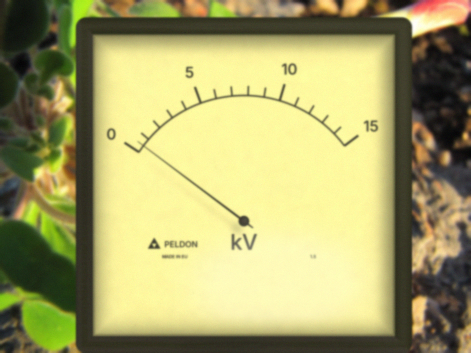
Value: 0.5 (kV)
